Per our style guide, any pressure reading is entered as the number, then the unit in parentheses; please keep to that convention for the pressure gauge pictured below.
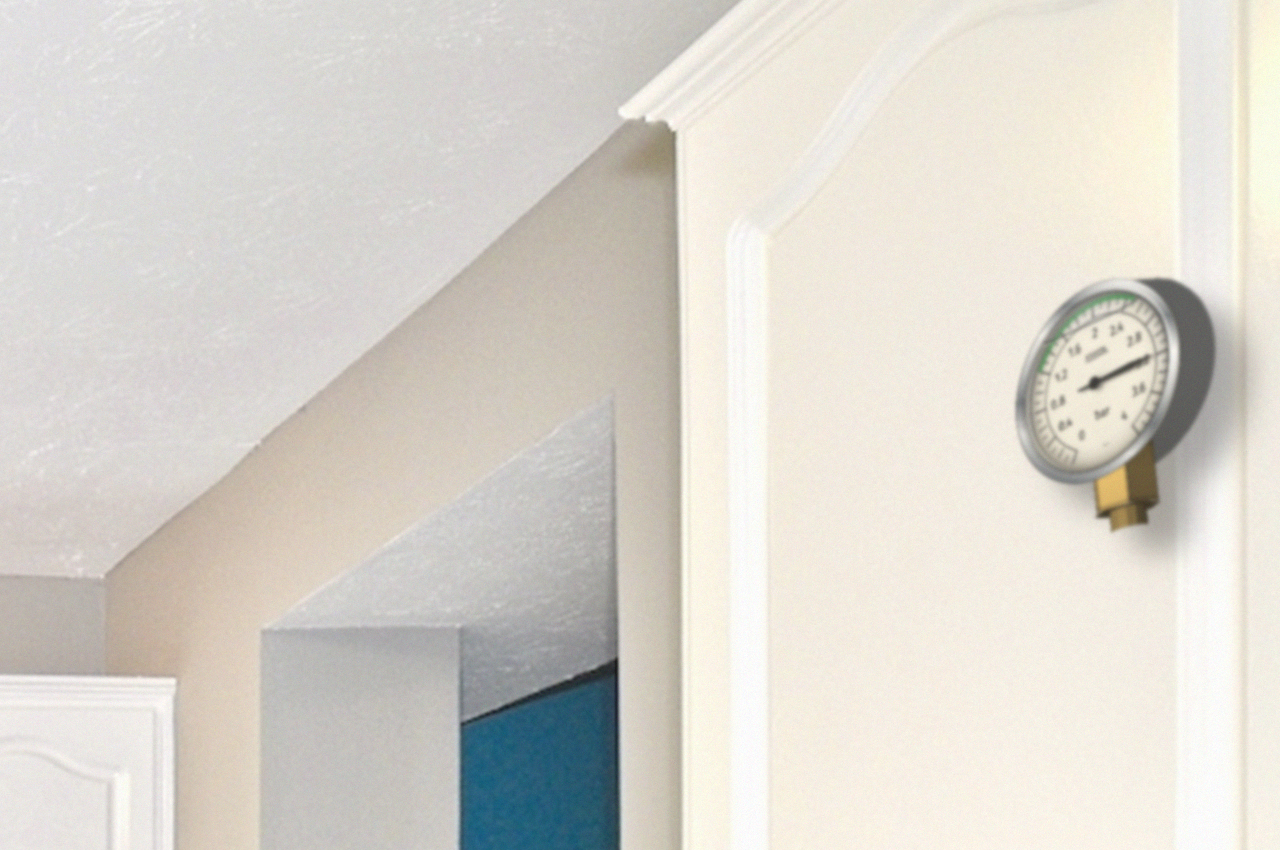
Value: 3.2 (bar)
